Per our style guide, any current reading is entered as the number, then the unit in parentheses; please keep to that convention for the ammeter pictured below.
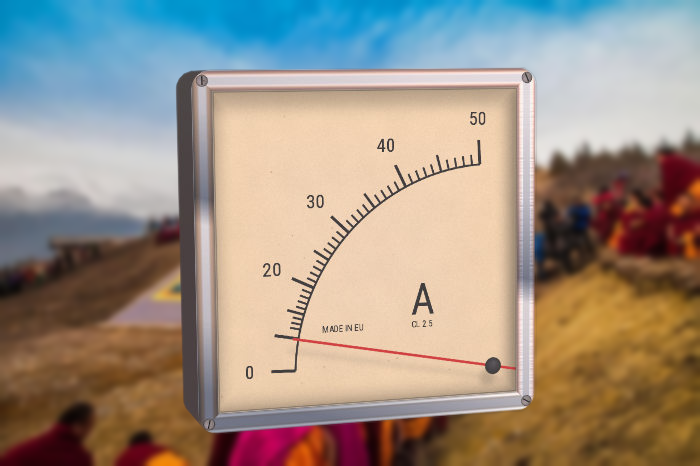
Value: 10 (A)
